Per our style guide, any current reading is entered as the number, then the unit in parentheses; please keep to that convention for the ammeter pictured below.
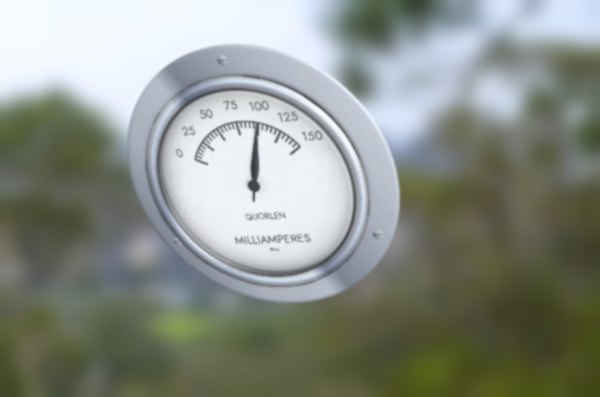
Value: 100 (mA)
